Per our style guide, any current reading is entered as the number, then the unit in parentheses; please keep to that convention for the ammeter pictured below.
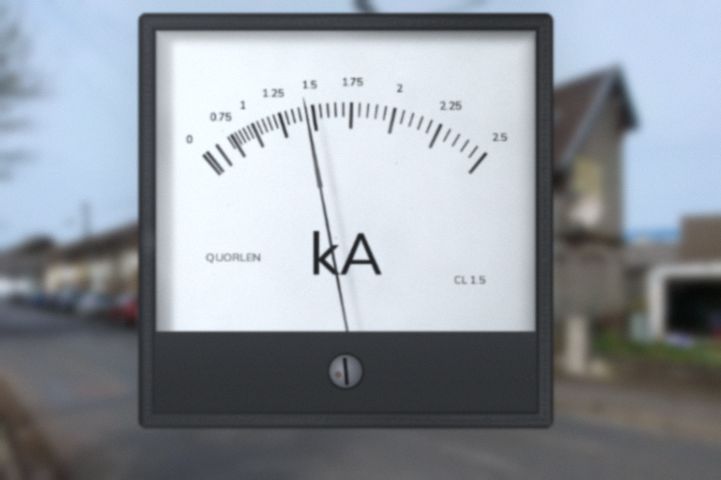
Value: 1.45 (kA)
